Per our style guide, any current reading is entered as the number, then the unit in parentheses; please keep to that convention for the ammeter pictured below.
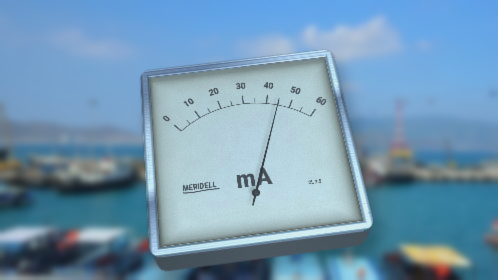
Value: 45 (mA)
